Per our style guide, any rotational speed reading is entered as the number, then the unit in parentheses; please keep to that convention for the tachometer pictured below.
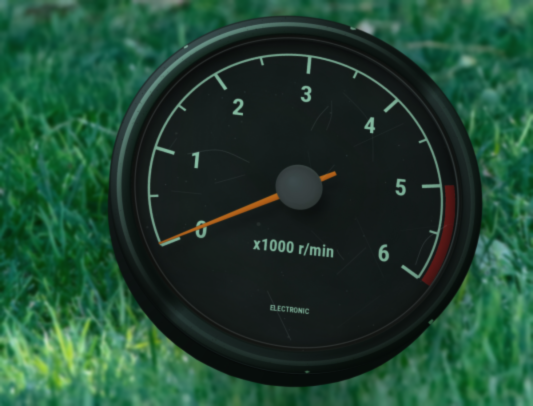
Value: 0 (rpm)
